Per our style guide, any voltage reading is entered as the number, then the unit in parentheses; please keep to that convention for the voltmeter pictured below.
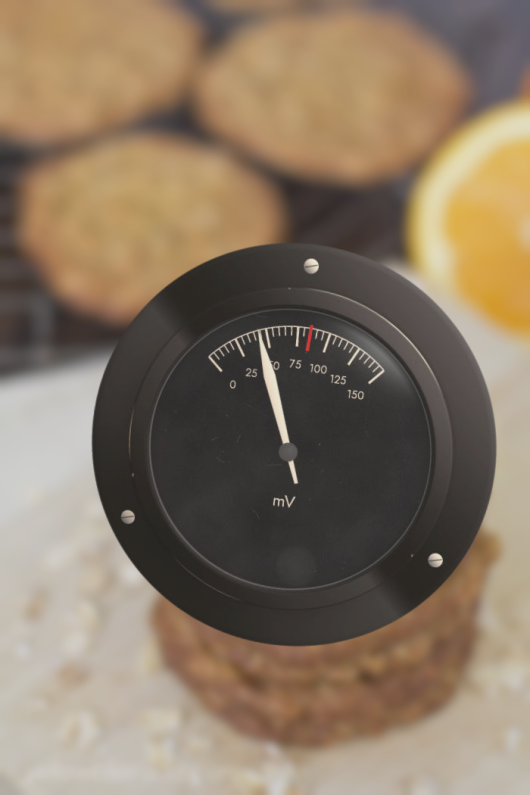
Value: 45 (mV)
